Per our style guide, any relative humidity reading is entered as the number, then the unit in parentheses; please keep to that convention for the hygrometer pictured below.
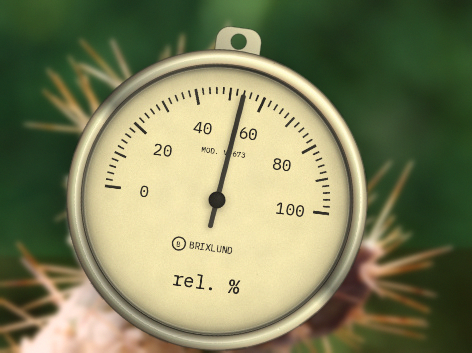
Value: 54 (%)
